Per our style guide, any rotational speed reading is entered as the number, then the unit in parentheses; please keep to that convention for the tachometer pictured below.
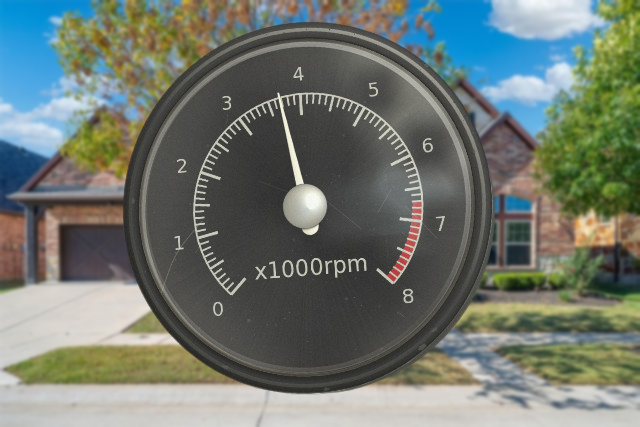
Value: 3700 (rpm)
